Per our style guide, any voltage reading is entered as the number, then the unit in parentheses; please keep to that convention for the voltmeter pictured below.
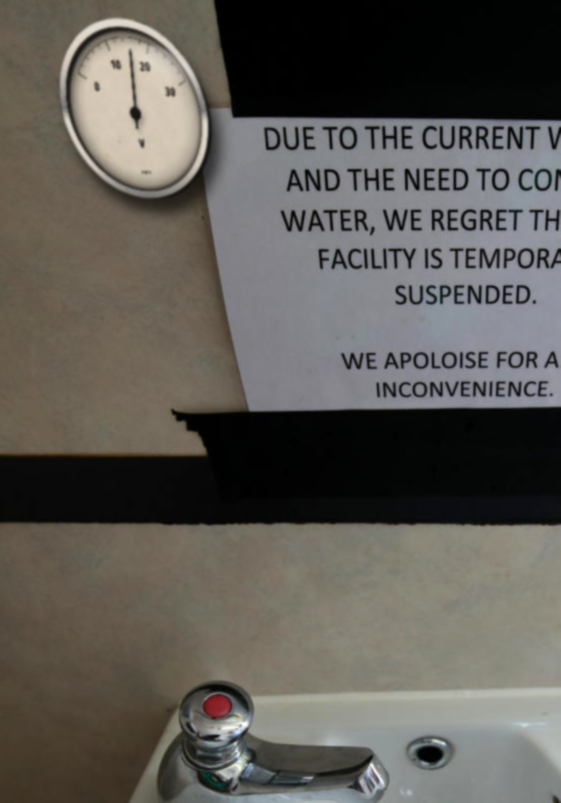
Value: 16 (V)
